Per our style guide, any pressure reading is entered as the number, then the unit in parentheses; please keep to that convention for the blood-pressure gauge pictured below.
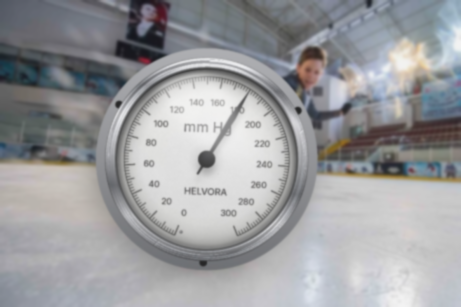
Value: 180 (mmHg)
